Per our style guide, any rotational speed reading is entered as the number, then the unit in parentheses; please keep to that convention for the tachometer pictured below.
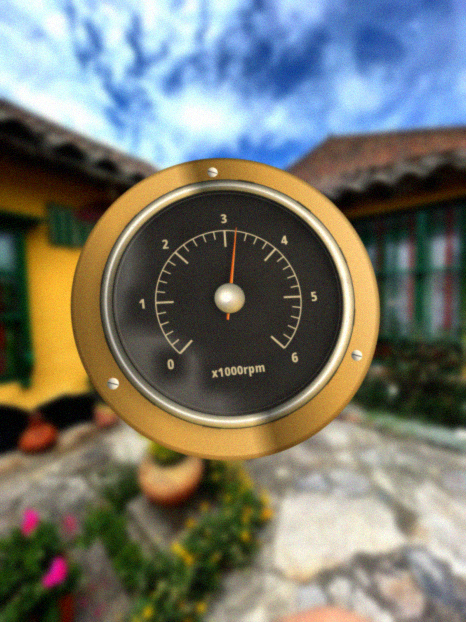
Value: 3200 (rpm)
